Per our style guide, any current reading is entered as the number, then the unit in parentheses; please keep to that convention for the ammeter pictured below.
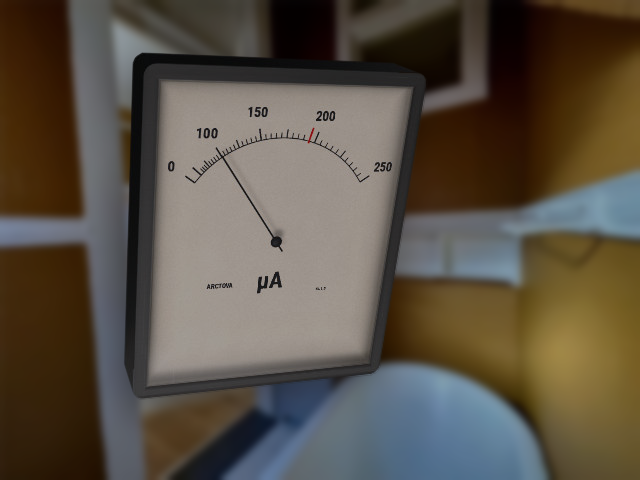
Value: 100 (µA)
